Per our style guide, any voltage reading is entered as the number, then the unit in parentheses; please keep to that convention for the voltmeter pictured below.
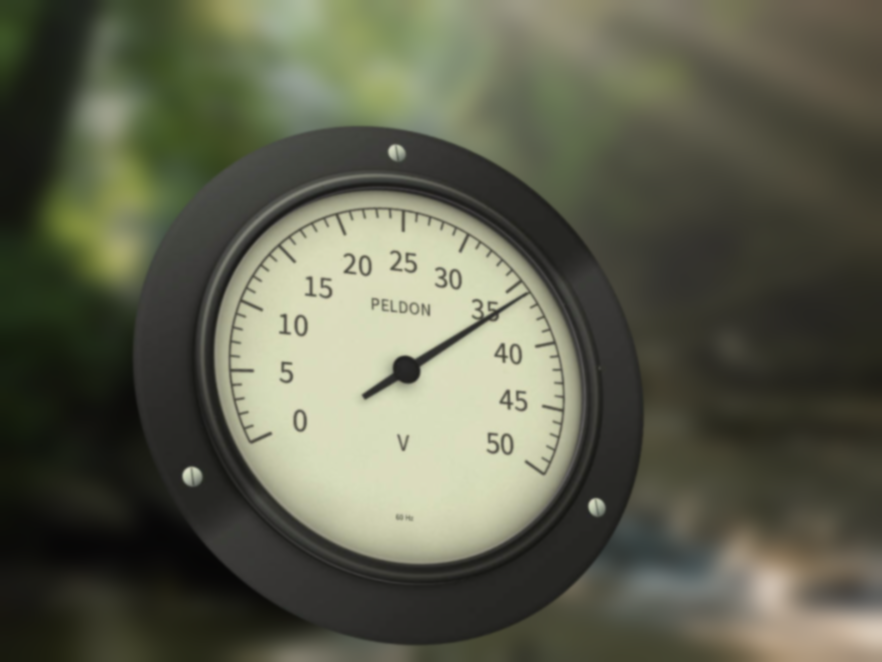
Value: 36 (V)
